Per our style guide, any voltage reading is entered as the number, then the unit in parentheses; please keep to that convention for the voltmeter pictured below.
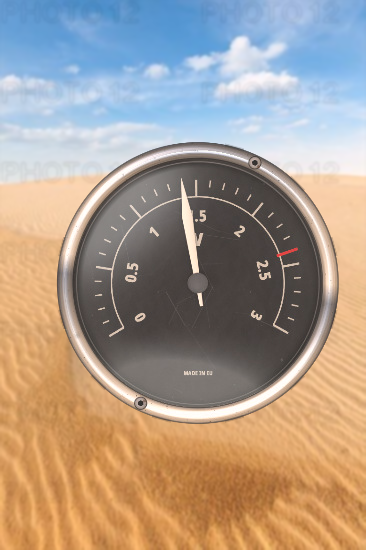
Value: 1.4 (V)
